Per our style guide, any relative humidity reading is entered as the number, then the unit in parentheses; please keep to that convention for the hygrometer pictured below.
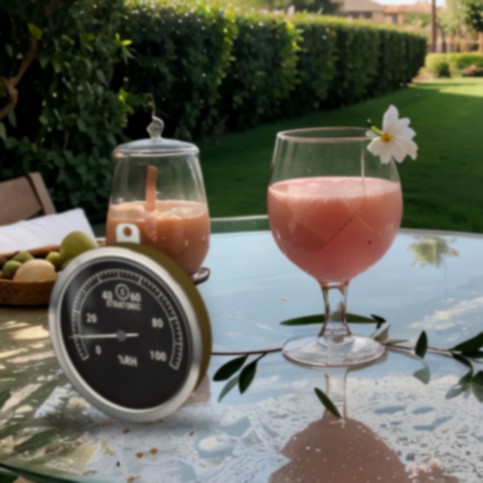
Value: 10 (%)
